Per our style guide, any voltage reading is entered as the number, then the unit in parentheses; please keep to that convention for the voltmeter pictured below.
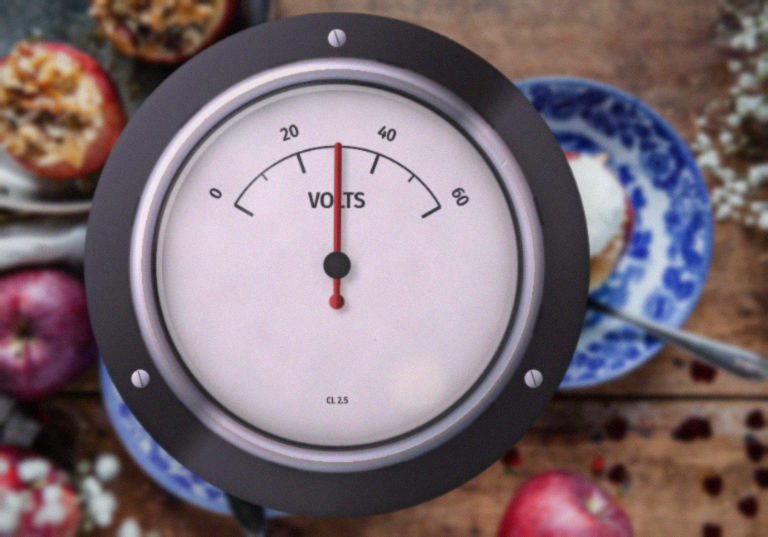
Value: 30 (V)
